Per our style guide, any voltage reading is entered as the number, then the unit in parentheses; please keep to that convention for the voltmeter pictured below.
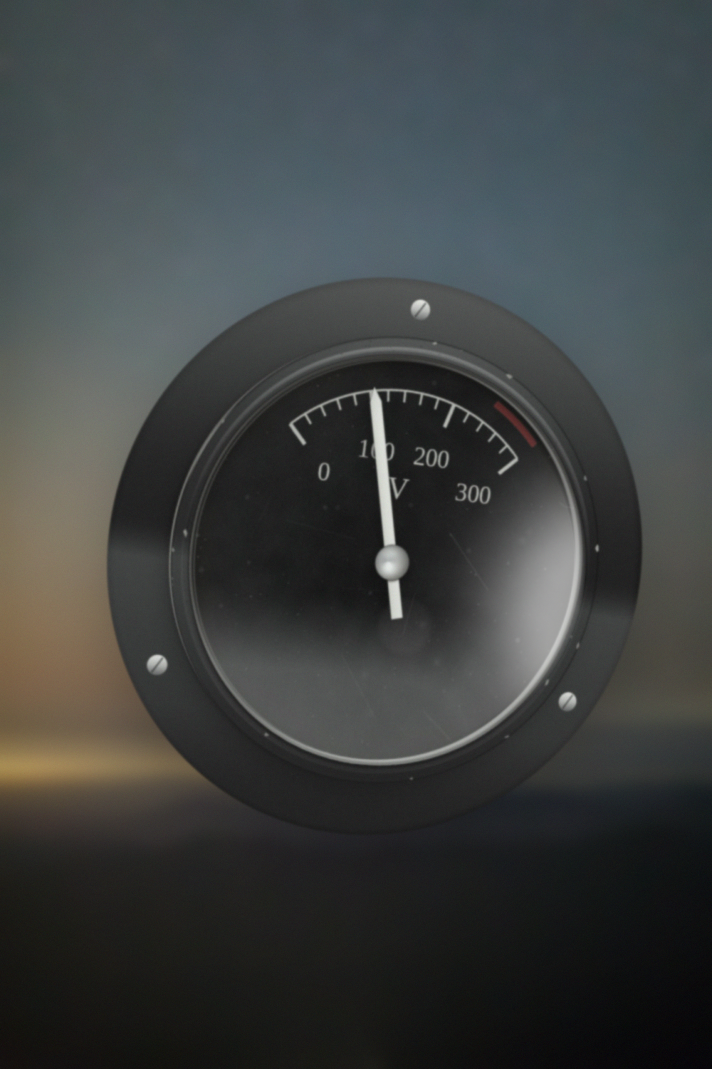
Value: 100 (V)
